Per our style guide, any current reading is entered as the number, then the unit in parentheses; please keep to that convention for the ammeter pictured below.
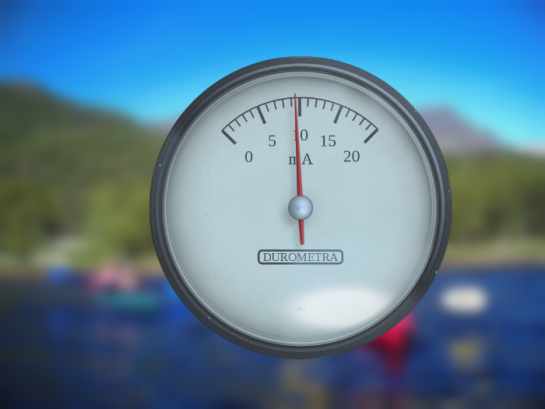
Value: 9.5 (mA)
